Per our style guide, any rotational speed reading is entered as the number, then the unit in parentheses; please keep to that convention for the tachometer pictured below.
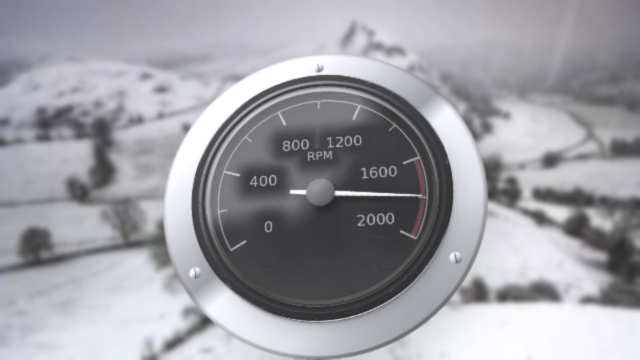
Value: 1800 (rpm)
